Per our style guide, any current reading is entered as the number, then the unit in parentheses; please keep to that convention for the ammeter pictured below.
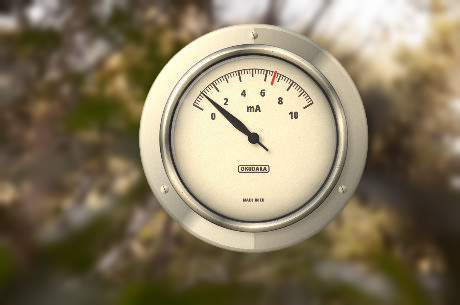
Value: 1 (mA)
